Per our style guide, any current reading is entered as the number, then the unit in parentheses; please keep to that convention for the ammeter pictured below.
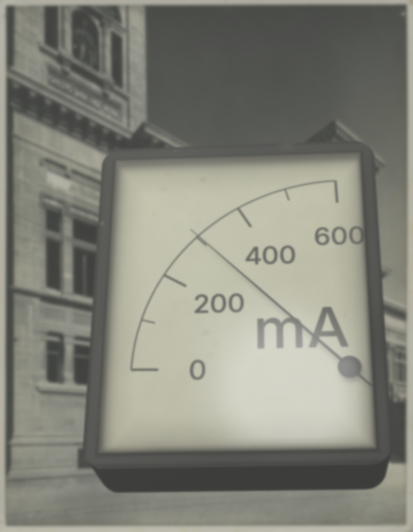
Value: 300 (mA)
